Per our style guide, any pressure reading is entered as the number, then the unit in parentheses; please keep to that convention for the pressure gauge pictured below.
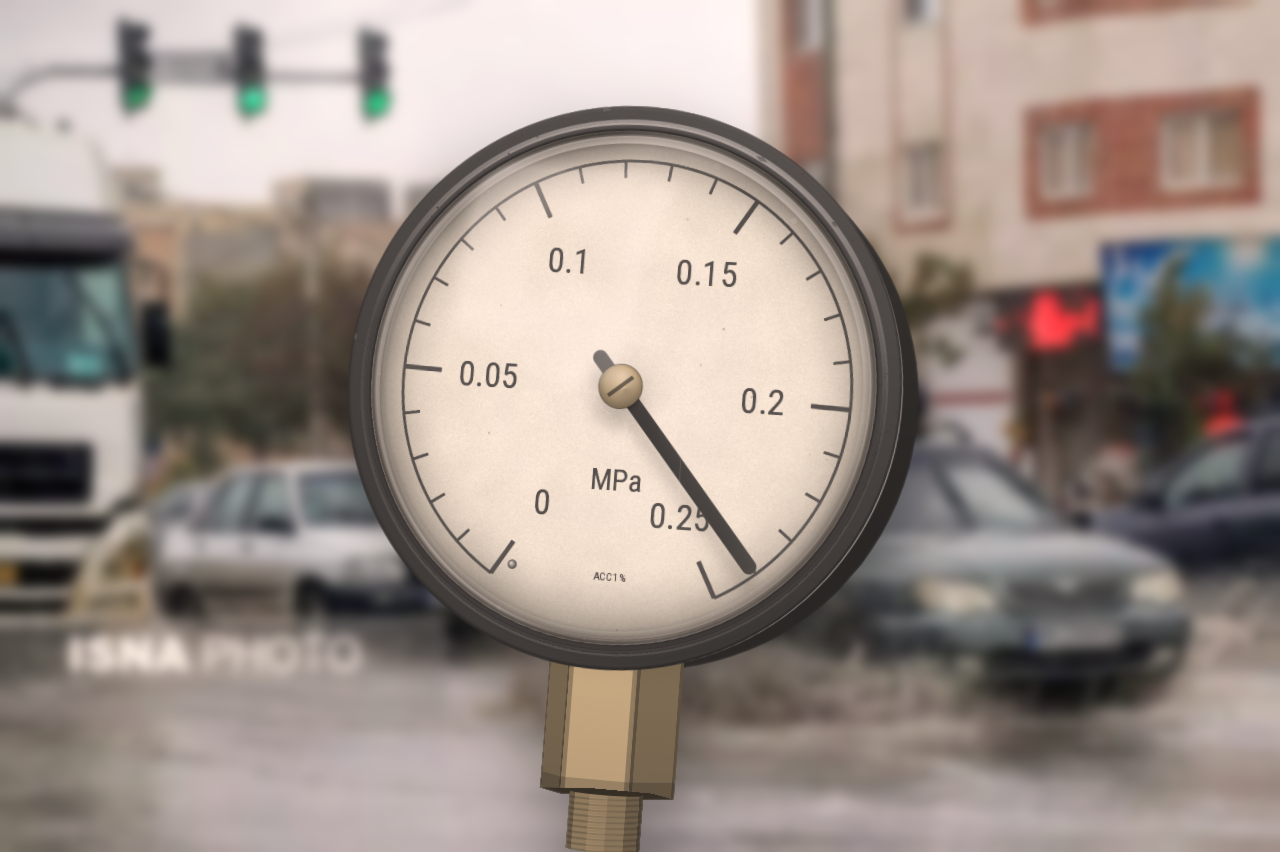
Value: 0.24 (MPa)
